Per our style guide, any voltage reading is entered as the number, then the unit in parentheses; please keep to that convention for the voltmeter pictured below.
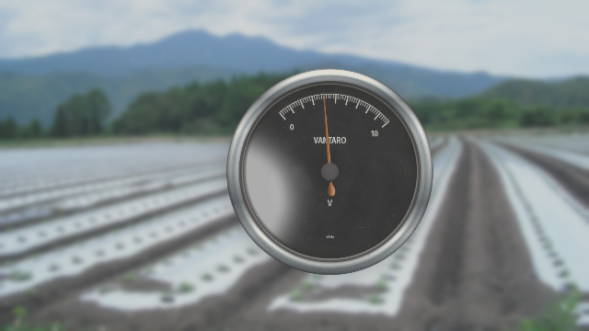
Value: 4 (V)
